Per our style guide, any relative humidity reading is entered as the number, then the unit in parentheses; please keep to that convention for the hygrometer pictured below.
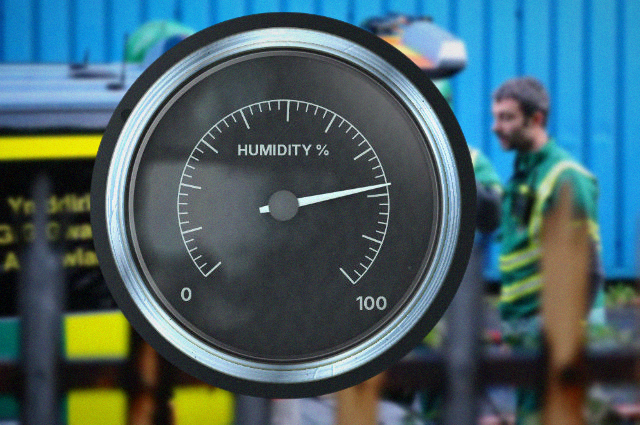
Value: 78 (%)
